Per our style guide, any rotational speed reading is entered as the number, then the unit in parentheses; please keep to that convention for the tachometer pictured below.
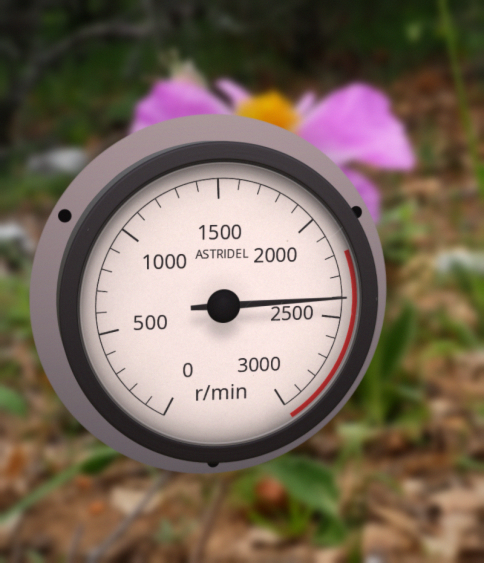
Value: 2400 (rpm)
